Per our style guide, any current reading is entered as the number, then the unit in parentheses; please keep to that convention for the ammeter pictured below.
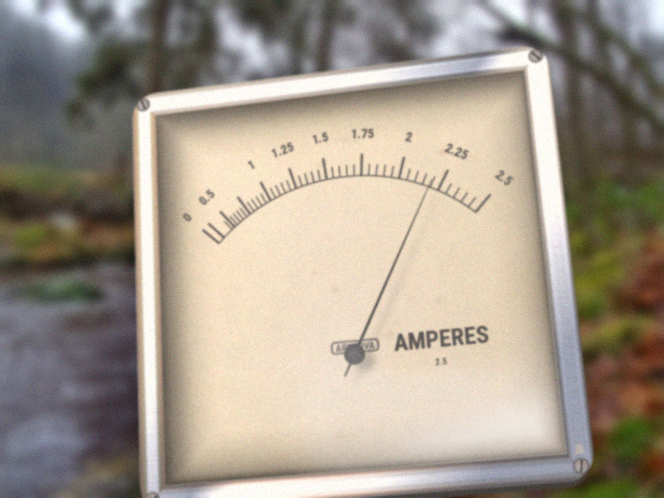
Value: 2.2 (A)
